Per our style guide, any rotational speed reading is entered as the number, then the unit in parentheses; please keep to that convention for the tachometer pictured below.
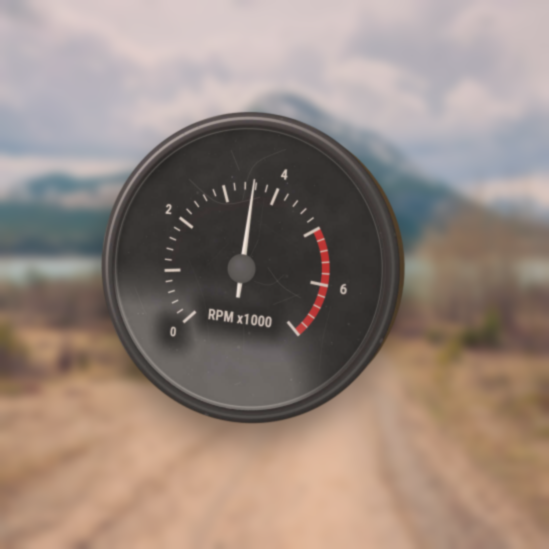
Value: 3600 (rpm)
